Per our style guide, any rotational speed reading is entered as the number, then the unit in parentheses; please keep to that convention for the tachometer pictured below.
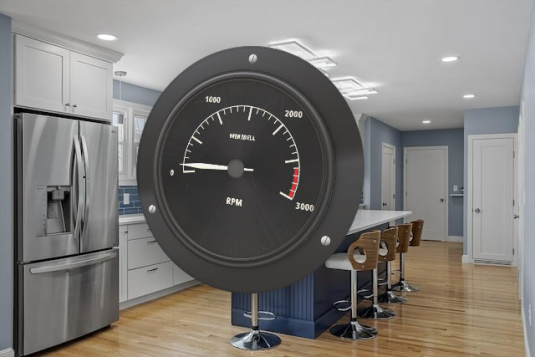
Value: 100 (rpm)
